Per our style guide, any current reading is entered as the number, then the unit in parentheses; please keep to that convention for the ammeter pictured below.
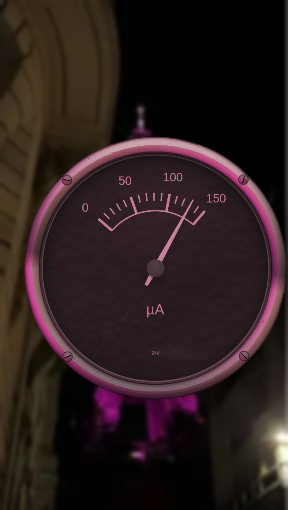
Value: 130 (µA)
